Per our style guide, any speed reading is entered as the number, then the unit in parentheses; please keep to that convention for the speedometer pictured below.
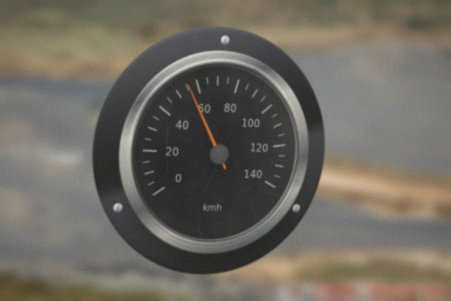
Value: 55 (km/h)
